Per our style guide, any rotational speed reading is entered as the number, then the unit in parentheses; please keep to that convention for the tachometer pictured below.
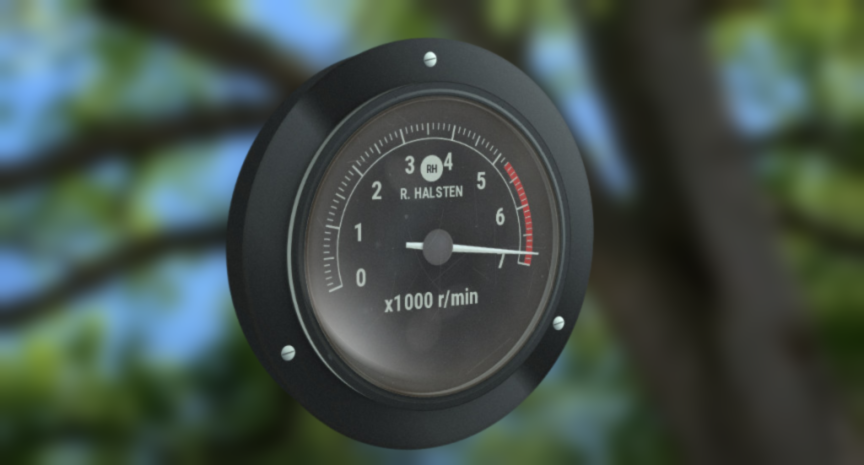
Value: 6800 (rpm)
